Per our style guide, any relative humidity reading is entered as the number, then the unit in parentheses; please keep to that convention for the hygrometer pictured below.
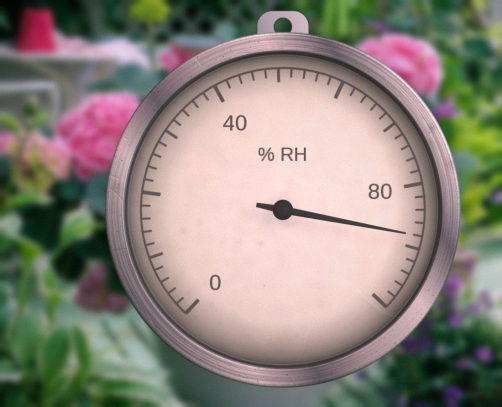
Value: 88 (%)
